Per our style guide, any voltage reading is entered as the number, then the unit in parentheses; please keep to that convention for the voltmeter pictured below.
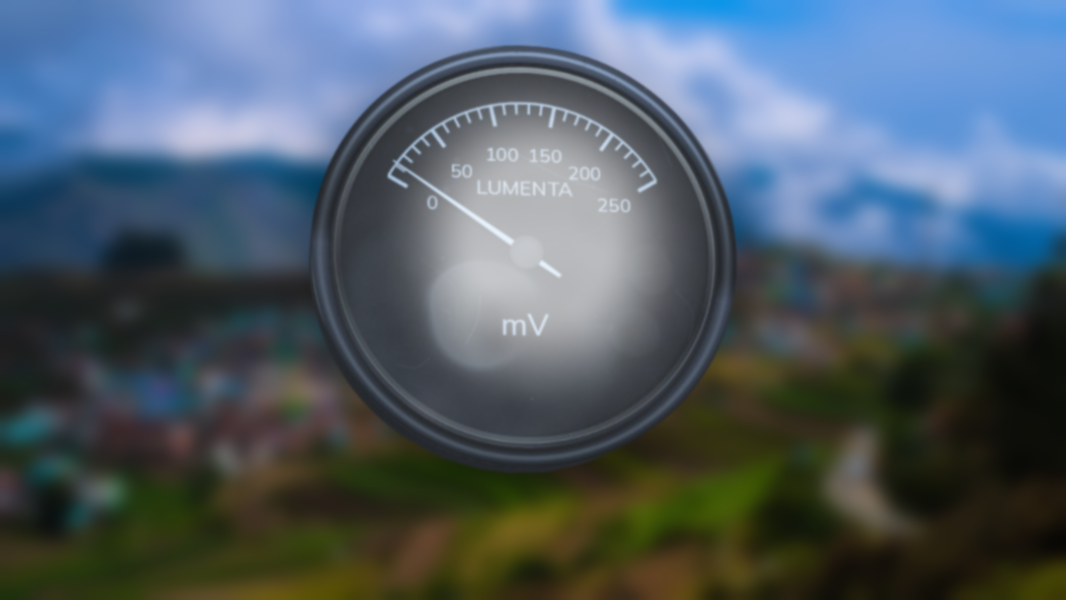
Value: 10 (mV)
